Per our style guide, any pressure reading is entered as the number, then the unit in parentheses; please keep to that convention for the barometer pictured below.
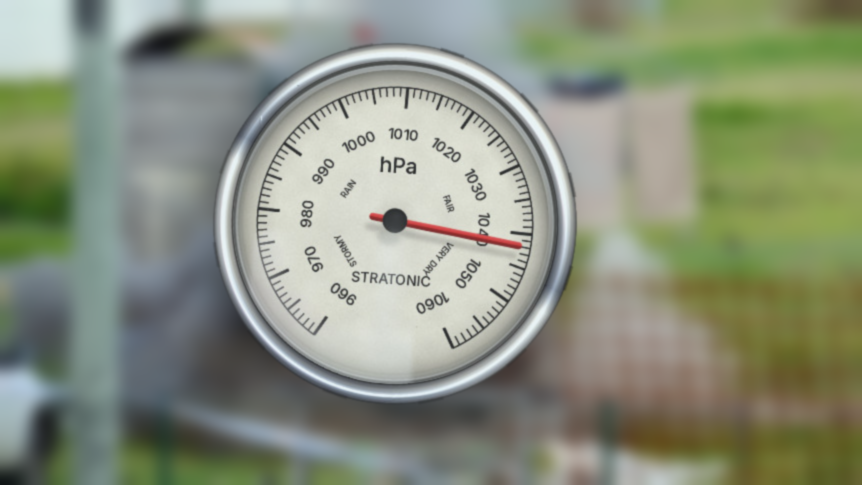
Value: 1042 (hPa)
